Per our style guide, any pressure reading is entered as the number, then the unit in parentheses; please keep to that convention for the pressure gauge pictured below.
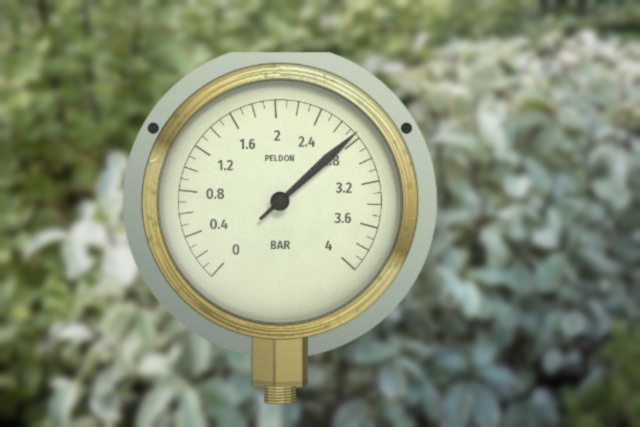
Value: 2.75 (bar)
